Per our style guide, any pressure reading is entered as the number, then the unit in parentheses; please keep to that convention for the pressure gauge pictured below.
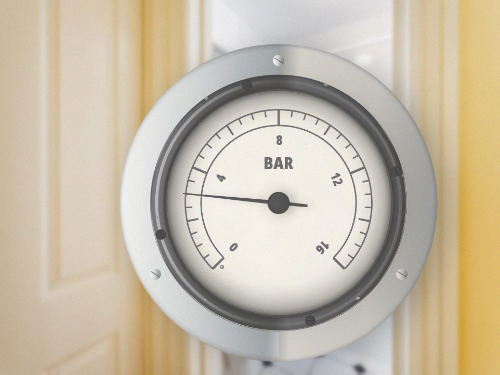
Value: 3 (bar)
